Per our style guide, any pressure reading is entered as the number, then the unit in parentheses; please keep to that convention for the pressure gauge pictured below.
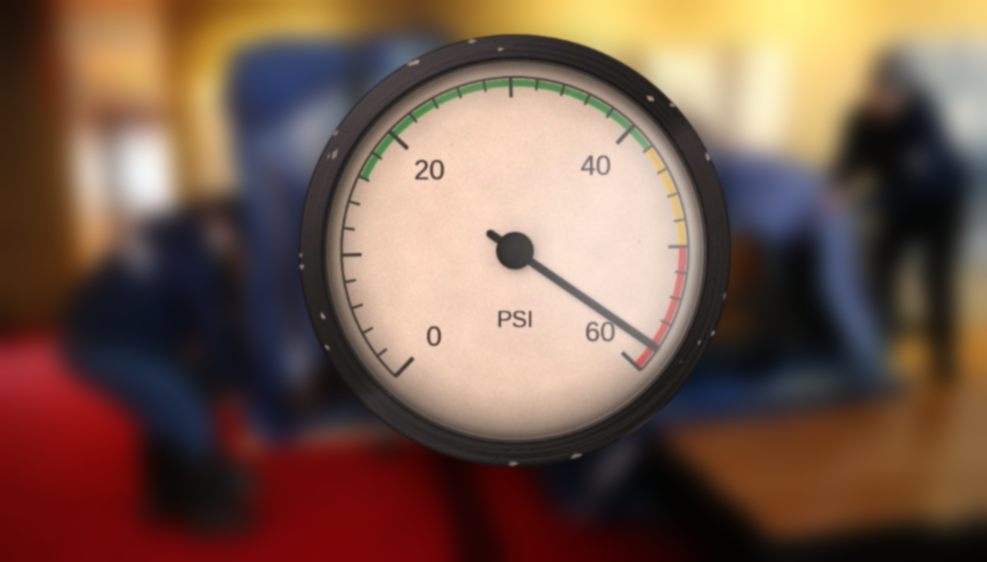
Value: 58 (psi)
